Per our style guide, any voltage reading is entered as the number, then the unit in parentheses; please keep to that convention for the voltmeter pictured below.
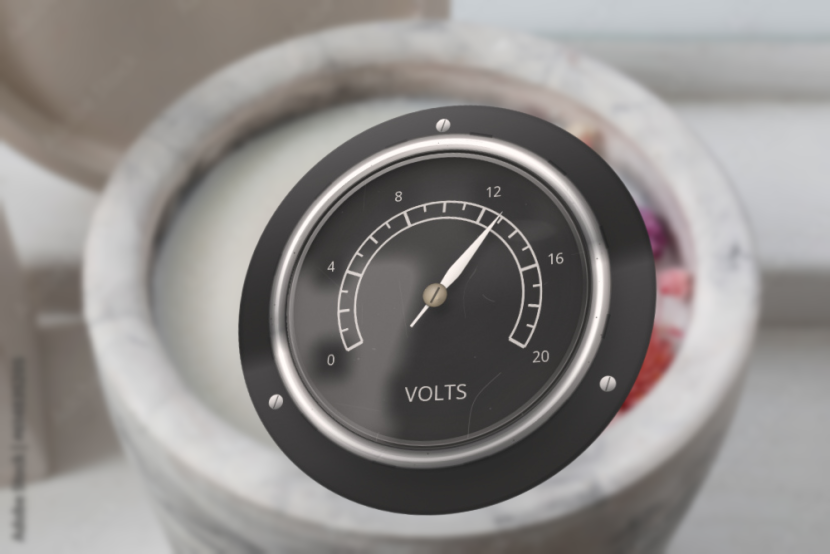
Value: 13 (V)
